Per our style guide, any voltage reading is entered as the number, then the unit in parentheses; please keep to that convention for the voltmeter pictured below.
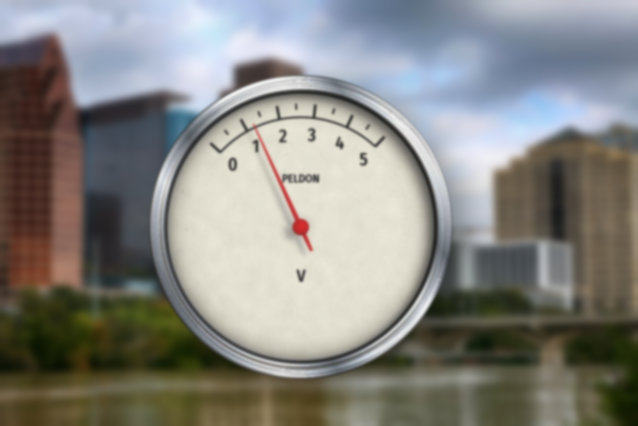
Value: 1.25 (V)
